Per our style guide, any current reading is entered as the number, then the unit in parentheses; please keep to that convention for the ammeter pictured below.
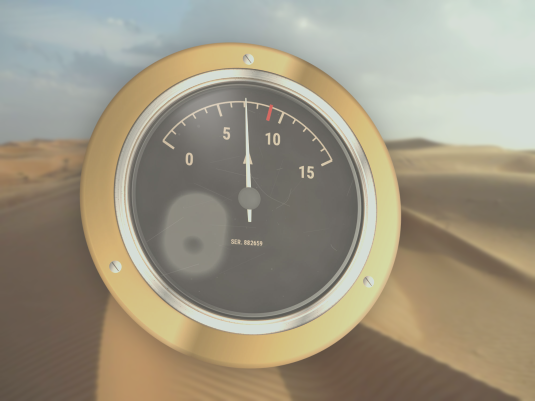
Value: 7 (A)
